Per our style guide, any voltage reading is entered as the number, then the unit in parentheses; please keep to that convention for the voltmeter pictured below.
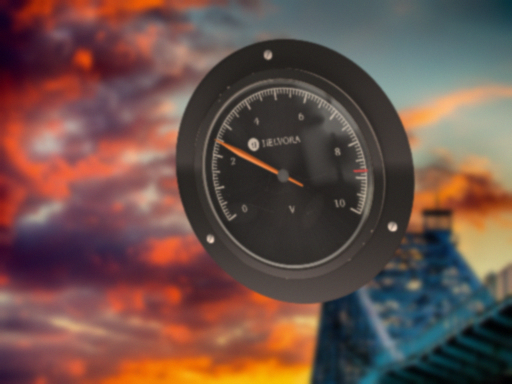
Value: 2.5 (V)
